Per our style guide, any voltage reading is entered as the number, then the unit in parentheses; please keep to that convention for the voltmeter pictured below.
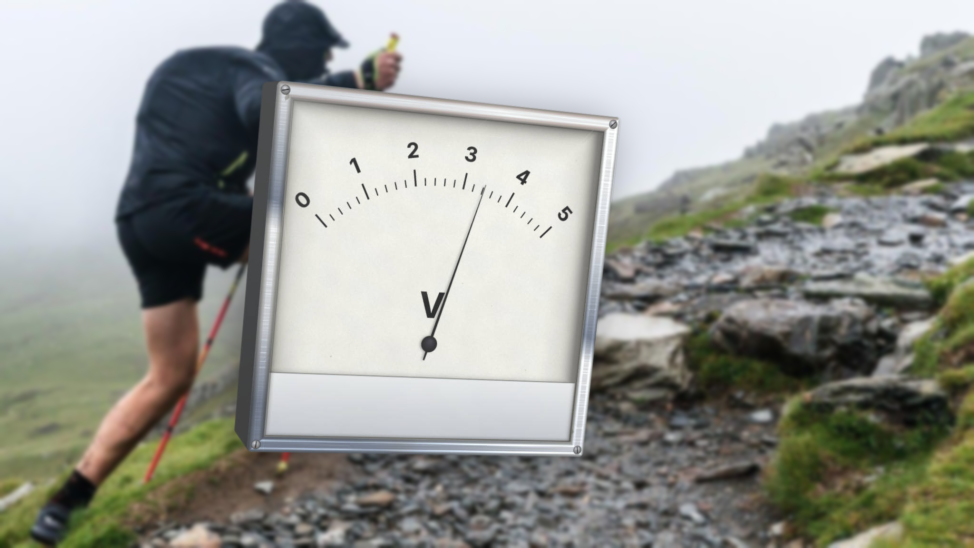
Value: 3.4 (V)
